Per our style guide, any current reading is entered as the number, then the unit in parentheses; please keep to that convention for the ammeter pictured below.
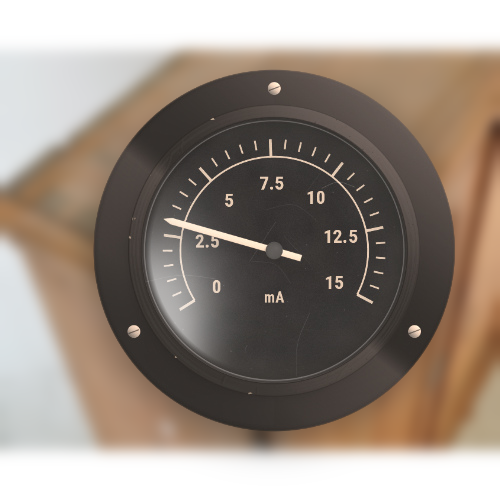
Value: 3 (mA)
